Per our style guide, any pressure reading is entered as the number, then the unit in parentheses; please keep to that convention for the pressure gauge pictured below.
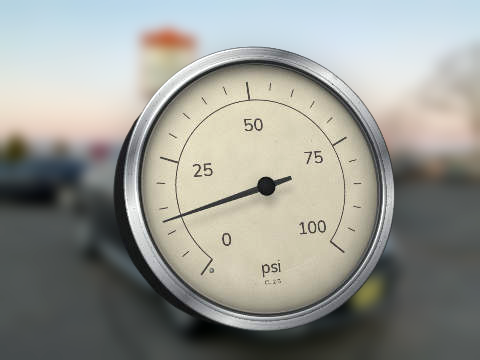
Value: 12.5 (psi)
